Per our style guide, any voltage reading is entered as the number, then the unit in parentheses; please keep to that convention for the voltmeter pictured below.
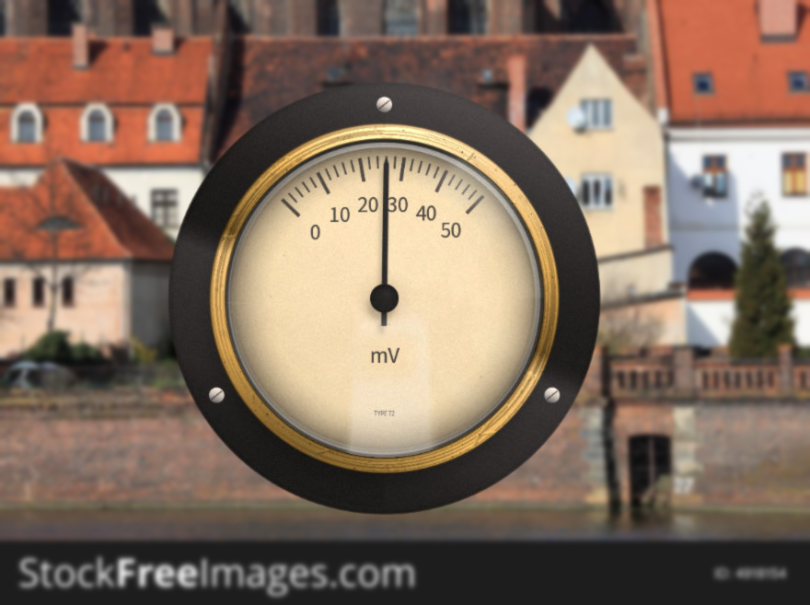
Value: 26 (mV)
